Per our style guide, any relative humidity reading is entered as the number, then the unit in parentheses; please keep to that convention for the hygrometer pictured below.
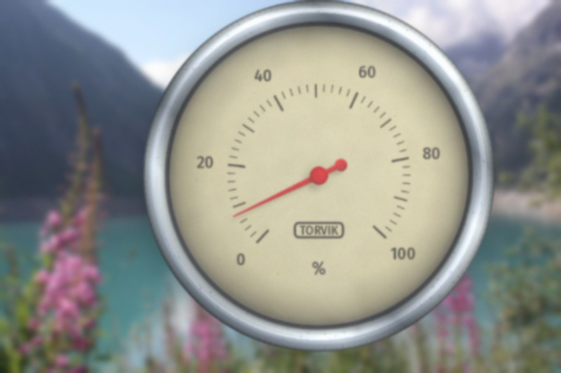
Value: 8 (%)
